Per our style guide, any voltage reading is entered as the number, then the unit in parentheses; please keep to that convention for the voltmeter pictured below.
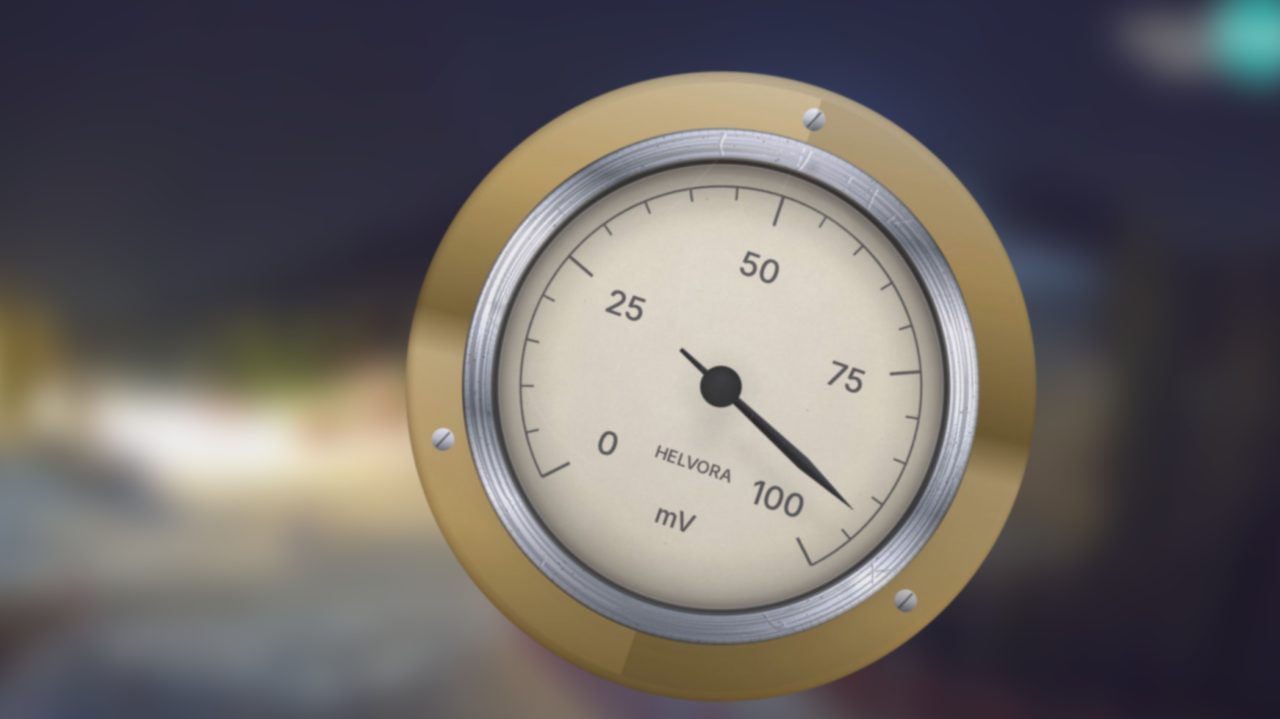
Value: 92.5 (mV)
